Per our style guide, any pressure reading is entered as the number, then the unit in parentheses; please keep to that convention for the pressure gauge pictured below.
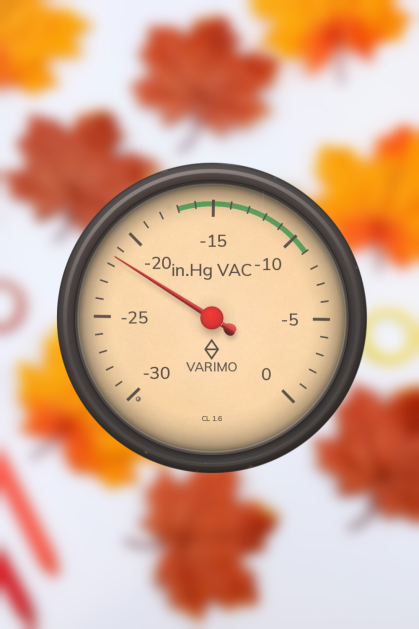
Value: -21.5 (inHg)
